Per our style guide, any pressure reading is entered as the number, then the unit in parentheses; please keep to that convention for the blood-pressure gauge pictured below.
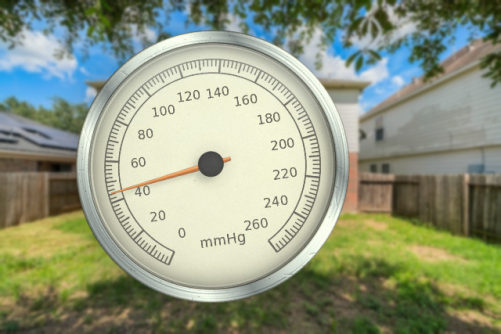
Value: 44 (mmHg)
